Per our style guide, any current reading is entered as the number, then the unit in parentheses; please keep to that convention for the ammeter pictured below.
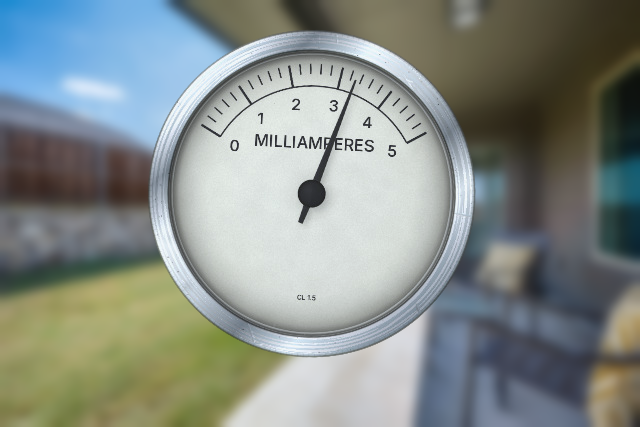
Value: 3.3 (mA)
